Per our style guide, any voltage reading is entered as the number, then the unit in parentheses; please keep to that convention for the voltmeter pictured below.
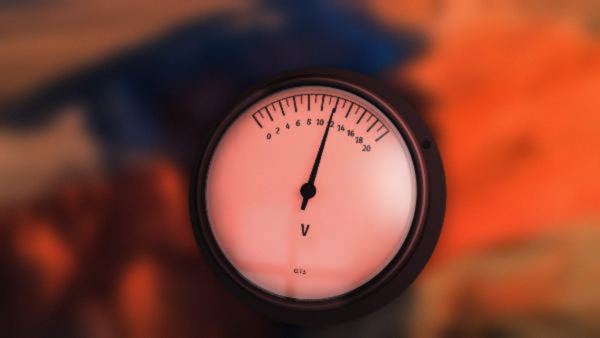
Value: 12 (V)
